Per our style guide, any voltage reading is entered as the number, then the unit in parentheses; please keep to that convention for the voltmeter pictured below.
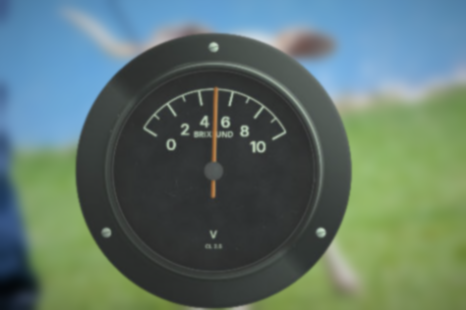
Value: 5 (V)
